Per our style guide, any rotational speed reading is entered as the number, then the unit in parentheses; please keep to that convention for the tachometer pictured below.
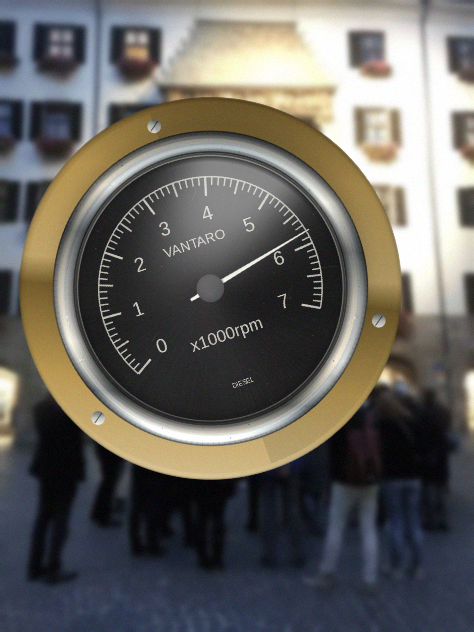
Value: 5800 (rpm)
